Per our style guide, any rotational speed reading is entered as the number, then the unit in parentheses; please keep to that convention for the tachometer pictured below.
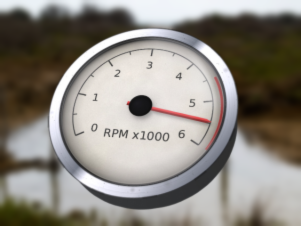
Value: 5500 (rpm)
